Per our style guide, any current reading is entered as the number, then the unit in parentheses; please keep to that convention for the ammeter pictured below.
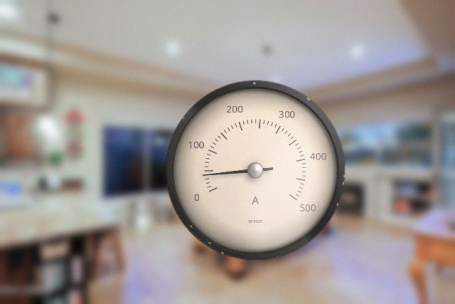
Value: 40 (A)
